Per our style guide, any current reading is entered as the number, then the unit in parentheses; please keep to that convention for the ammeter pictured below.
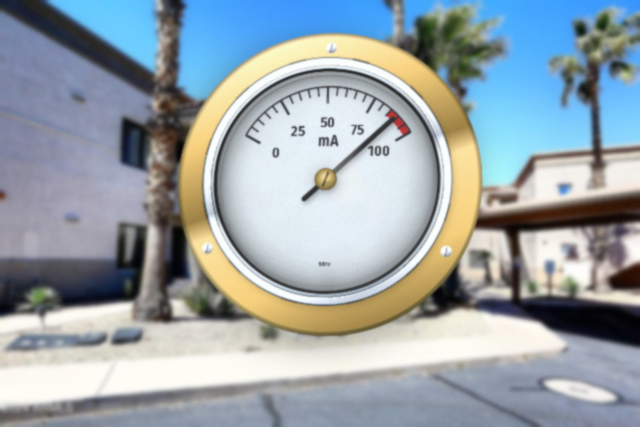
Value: 90 (mA)
